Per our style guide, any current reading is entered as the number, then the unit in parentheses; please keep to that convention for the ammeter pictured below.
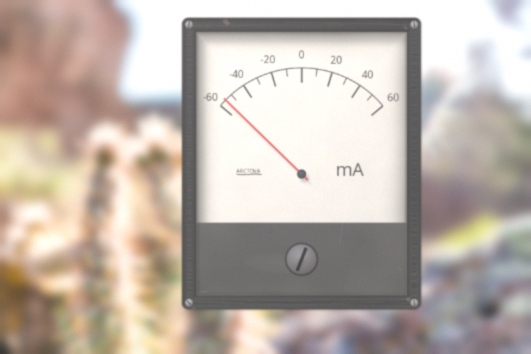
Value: -55 (mA)
